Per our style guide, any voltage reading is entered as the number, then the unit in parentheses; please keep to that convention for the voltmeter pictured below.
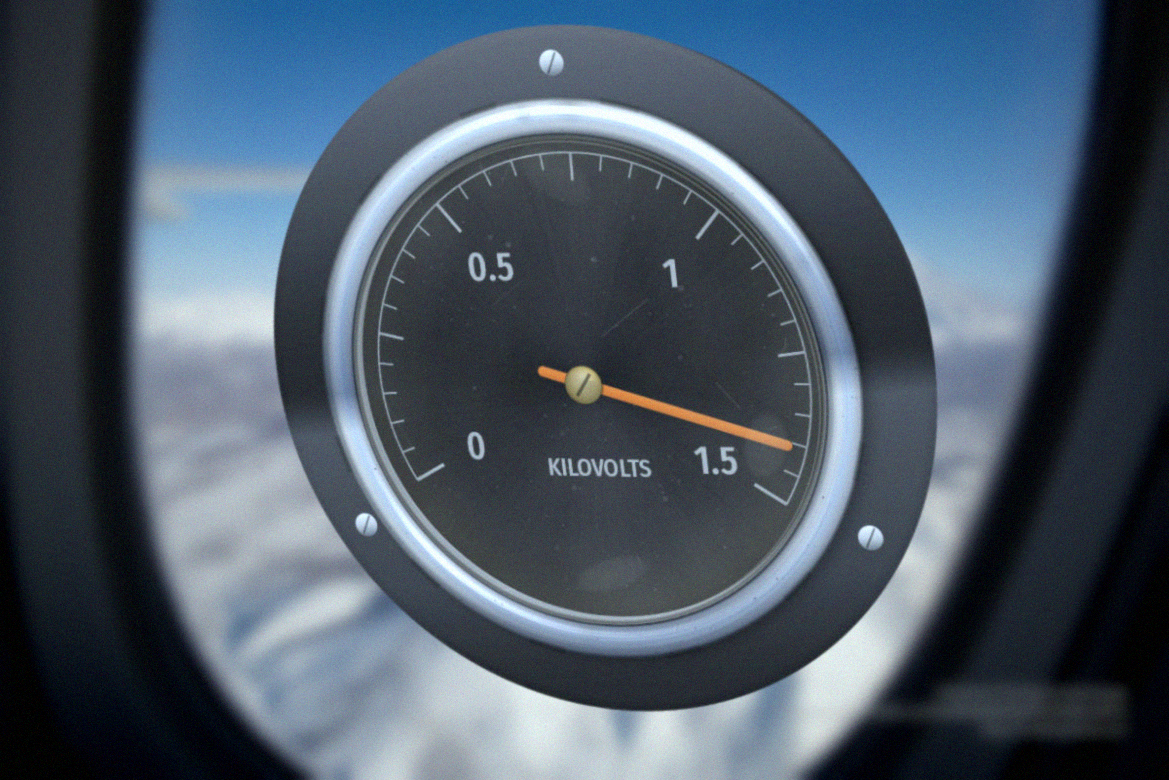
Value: 1.4 (kV)
